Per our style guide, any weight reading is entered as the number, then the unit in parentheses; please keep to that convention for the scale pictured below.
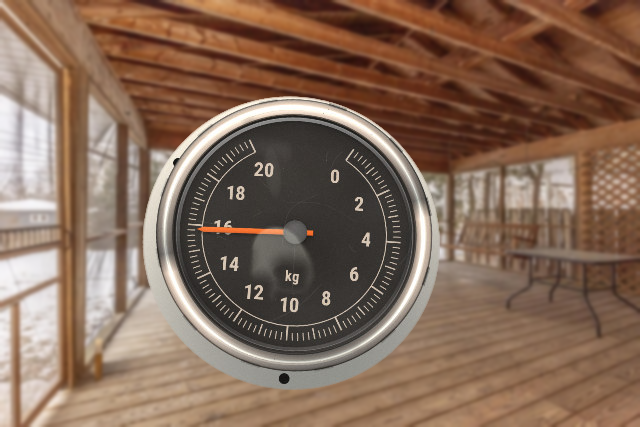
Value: 15.8 (kg)
